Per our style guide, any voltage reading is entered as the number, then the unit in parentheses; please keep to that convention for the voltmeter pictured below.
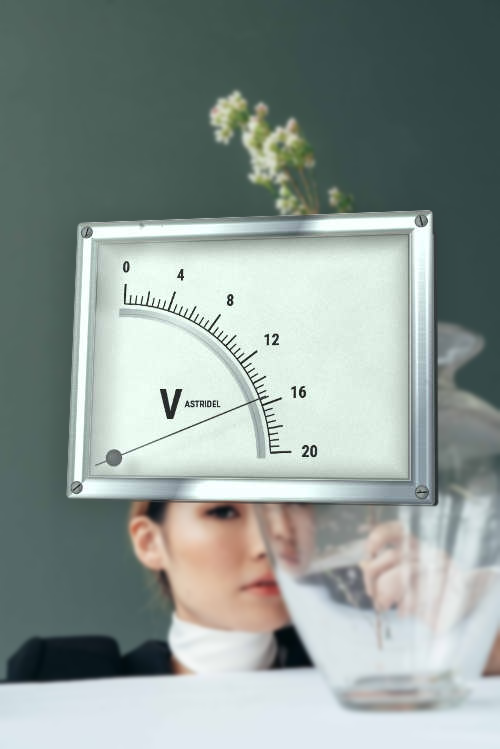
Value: 15.5 (V)
